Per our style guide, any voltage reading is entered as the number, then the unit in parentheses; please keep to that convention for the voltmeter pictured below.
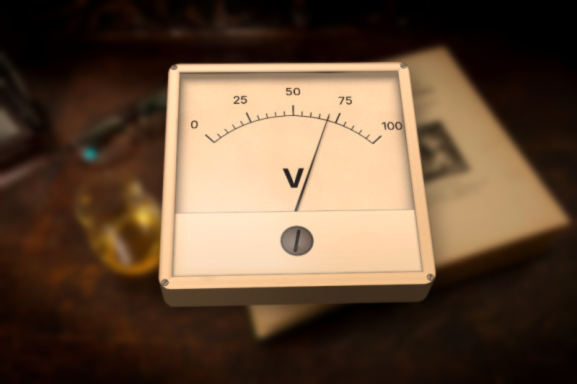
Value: 70 (V)
